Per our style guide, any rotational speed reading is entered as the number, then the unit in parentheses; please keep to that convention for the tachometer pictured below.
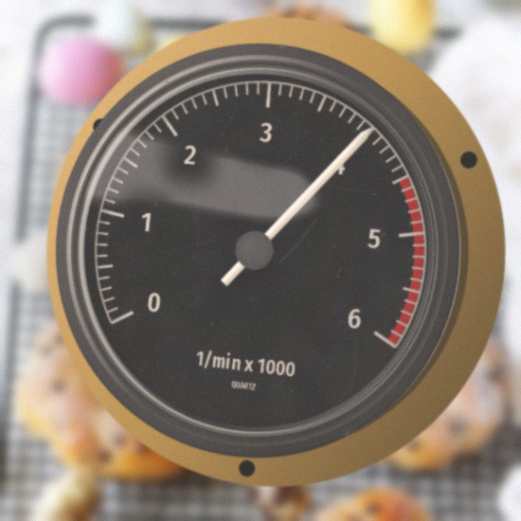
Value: 4000 (rpm)
